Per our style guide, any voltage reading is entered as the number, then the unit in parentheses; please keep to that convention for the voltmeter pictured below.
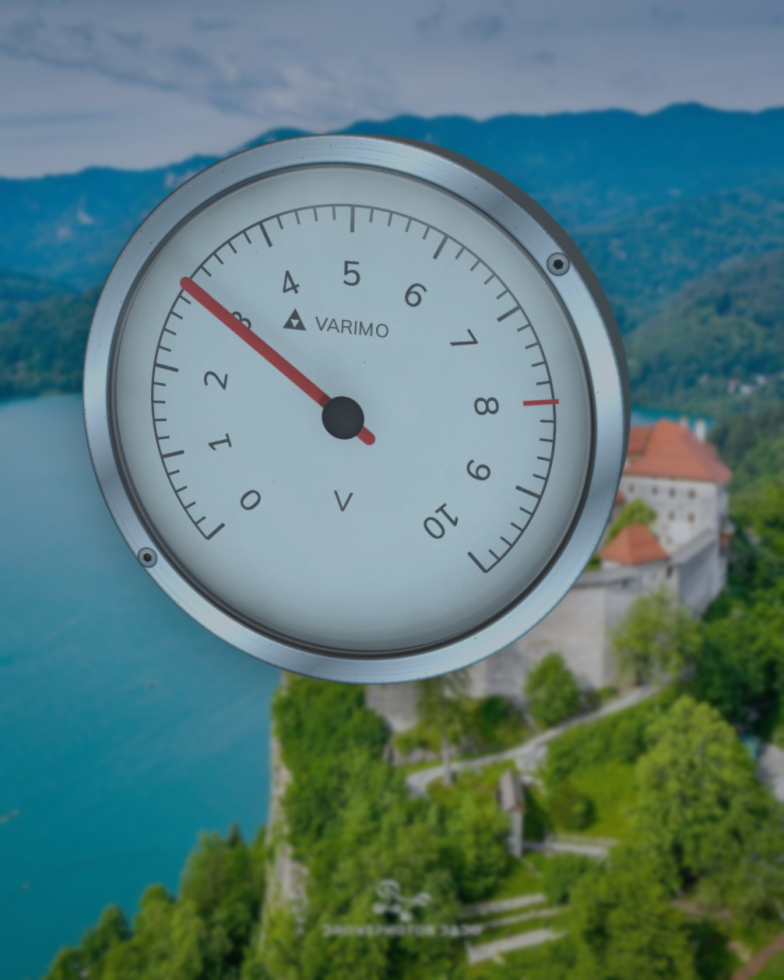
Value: 3 (V)
